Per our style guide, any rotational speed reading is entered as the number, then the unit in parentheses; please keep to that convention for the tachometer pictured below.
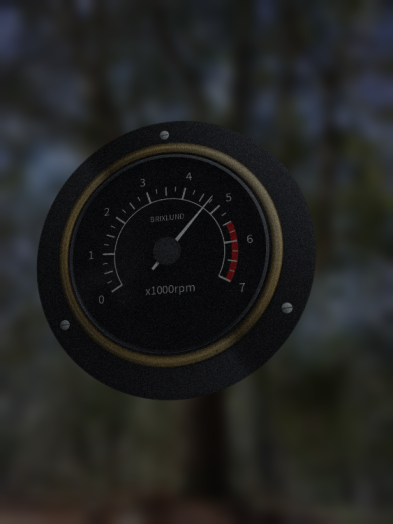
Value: 4750 (rpm)
